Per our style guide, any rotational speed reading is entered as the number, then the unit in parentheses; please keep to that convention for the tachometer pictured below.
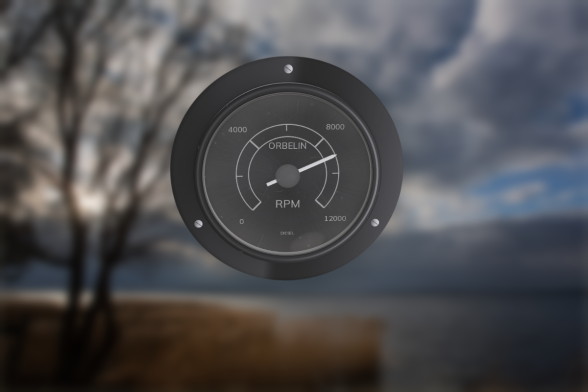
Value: 9000 (rpm)
